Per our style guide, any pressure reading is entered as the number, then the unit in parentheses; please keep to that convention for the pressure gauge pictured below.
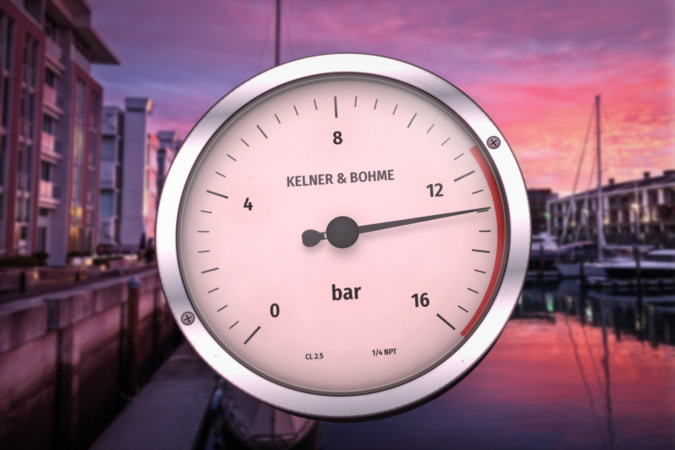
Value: 13 (bar)
